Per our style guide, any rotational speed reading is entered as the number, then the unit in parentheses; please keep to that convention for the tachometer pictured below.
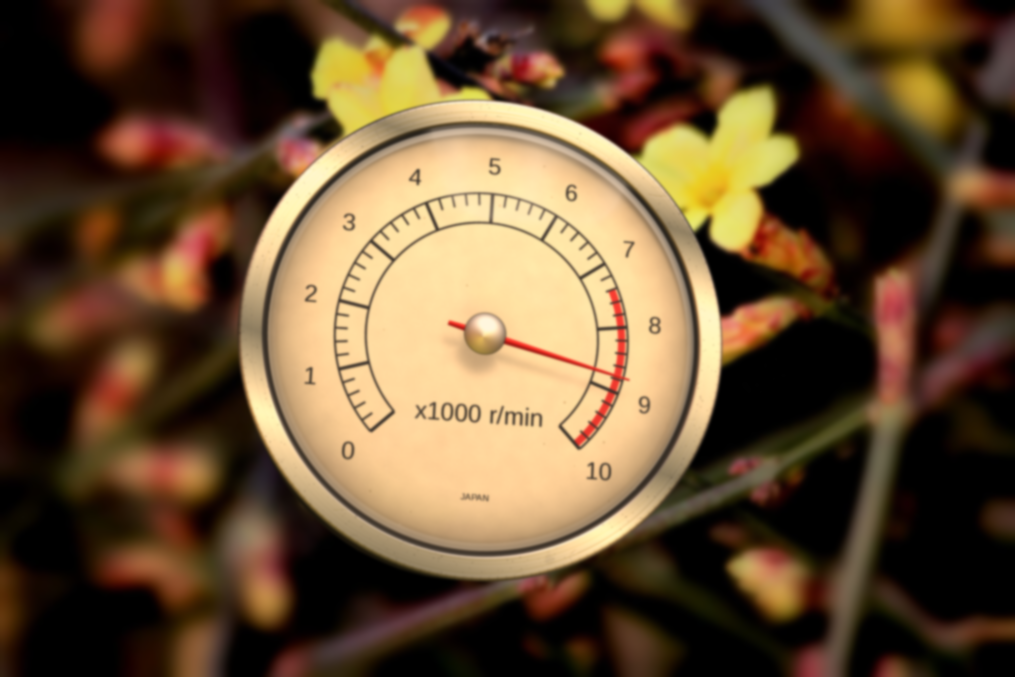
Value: 8800 (rpm)
